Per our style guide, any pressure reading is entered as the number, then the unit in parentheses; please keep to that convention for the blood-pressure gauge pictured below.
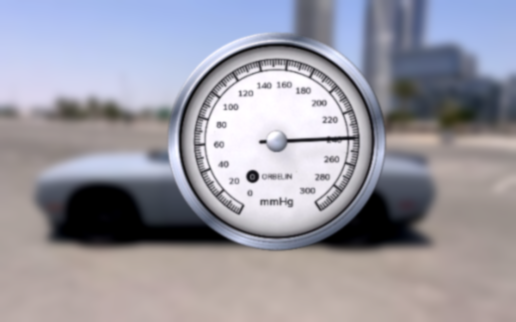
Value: 240 (mmHg)
